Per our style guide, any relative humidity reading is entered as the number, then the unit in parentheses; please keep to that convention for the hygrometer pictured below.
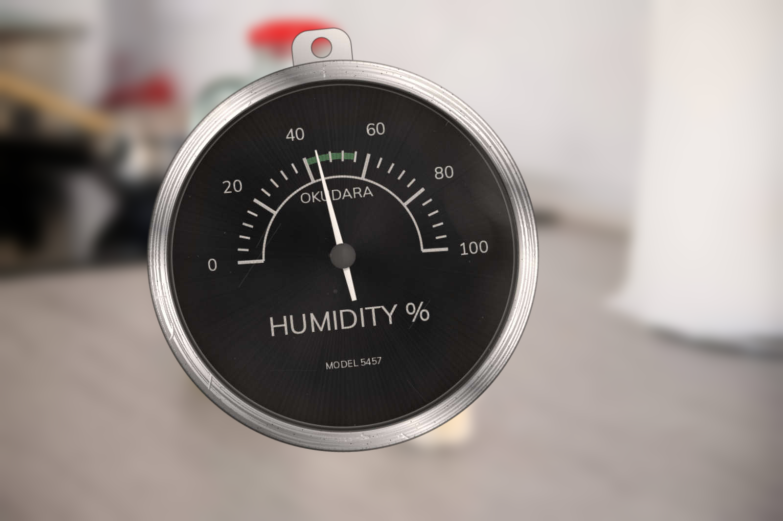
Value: 44 (%)
